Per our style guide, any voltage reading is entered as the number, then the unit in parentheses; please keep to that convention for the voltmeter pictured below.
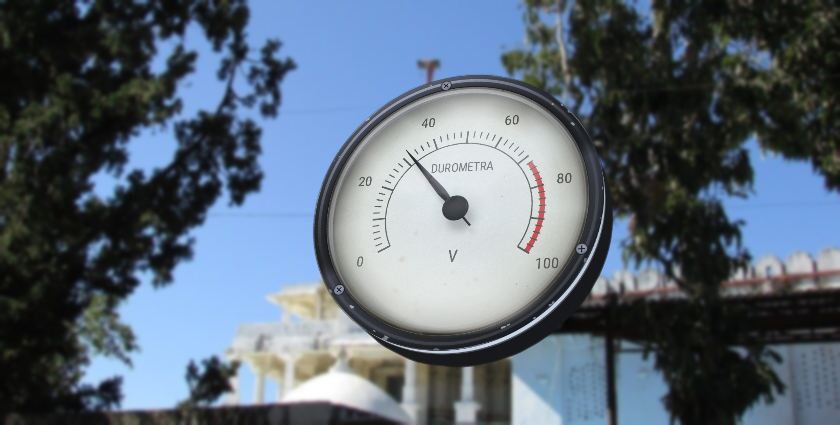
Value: 32 (V)
